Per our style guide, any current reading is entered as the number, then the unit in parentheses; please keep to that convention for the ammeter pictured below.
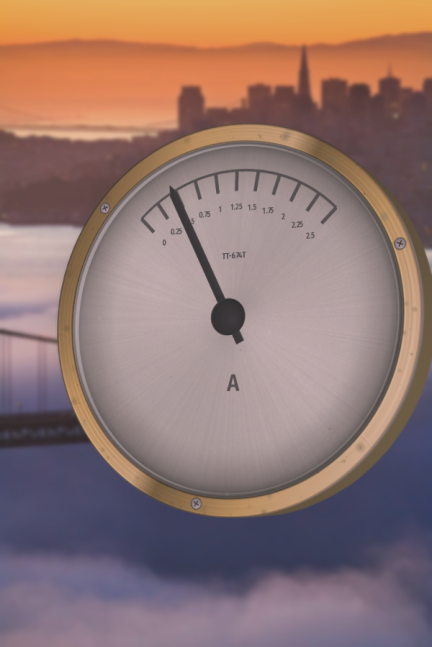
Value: 0.5 (A)
